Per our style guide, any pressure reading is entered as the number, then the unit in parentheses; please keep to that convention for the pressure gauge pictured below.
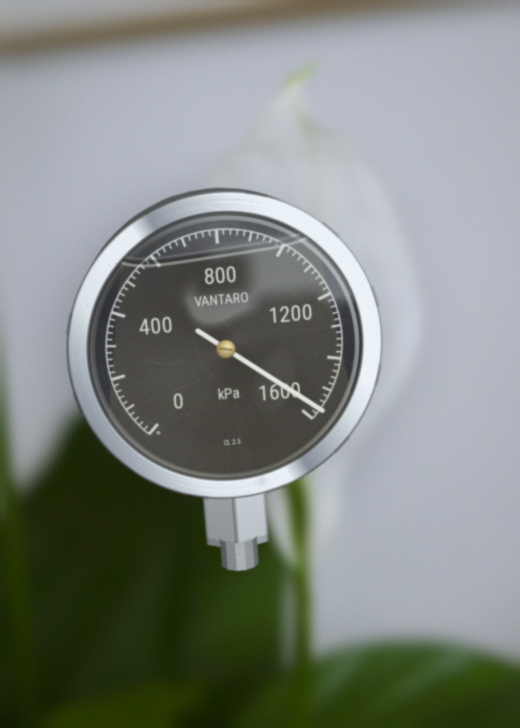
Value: 1560 (kPa)
